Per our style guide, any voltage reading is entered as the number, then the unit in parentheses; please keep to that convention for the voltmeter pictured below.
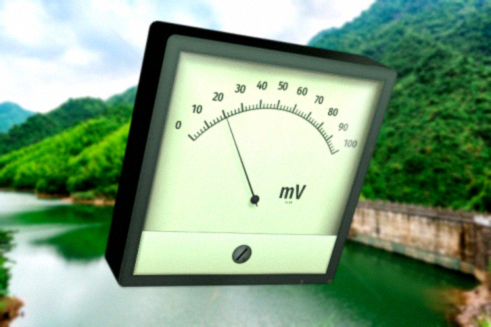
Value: 20 (mV)
